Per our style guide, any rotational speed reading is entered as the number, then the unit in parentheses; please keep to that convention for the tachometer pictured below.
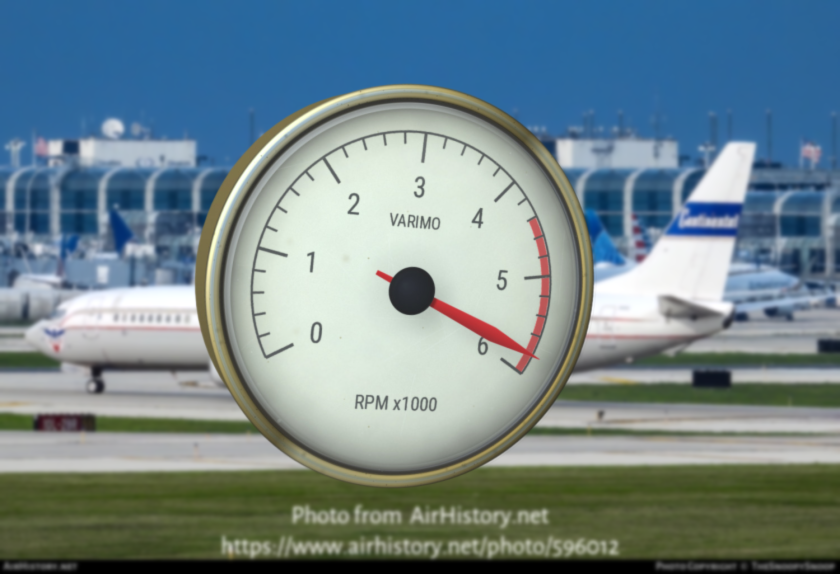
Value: 5800 (rpm)
